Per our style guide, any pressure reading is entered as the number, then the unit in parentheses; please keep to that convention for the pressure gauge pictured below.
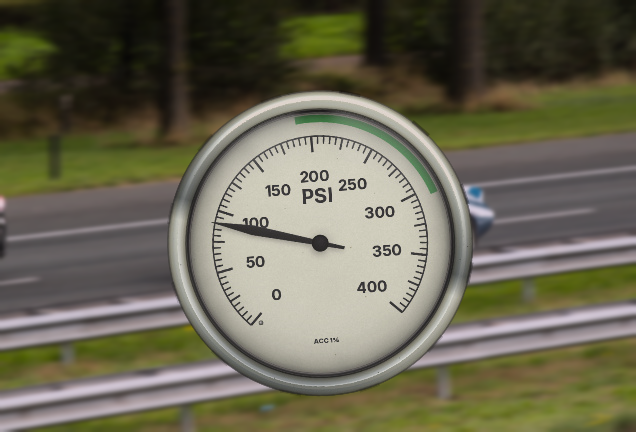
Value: 90 (psi)
